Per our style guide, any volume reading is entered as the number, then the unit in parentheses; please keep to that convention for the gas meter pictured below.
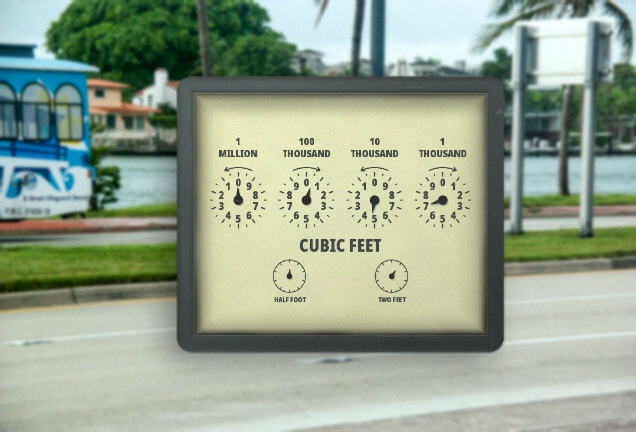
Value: 4700 (ft³)
